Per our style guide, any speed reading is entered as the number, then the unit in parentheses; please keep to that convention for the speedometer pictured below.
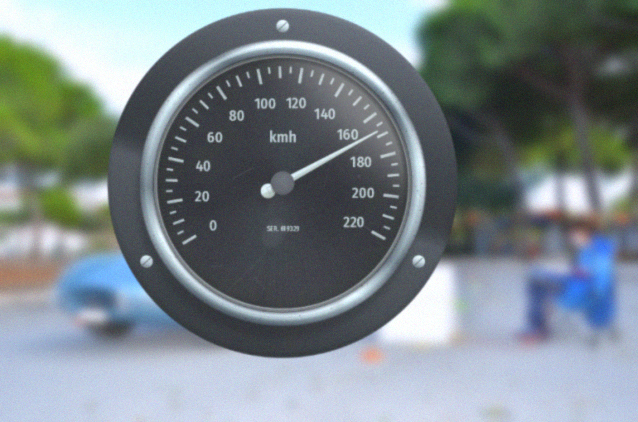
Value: 167.5 (km/h)
